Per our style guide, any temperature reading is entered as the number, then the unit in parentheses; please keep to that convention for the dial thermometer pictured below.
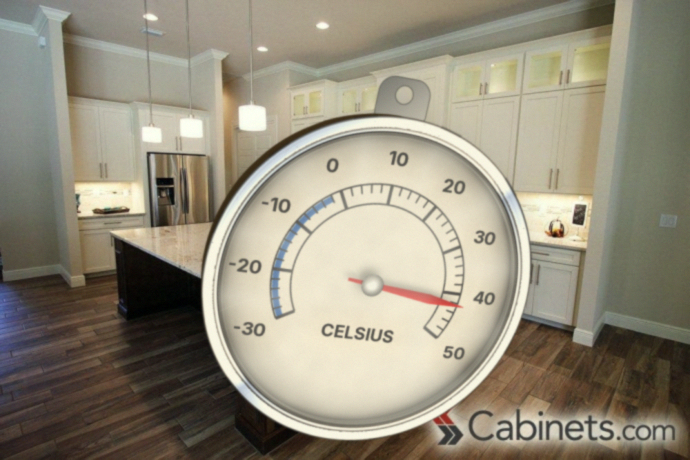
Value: 42 (°C)
